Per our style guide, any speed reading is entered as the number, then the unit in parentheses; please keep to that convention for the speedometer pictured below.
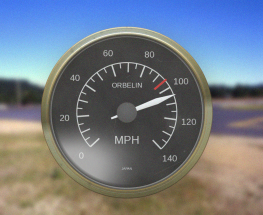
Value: 105 (mph)
